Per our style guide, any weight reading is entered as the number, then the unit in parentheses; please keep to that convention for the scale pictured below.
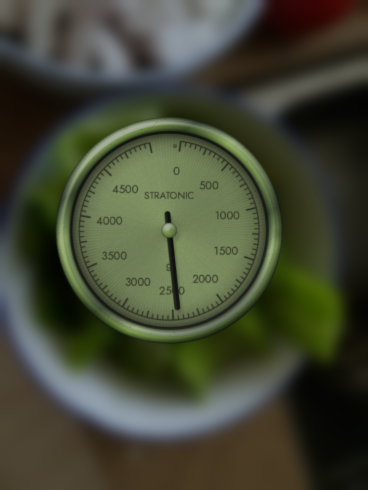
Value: 2450 (g)
